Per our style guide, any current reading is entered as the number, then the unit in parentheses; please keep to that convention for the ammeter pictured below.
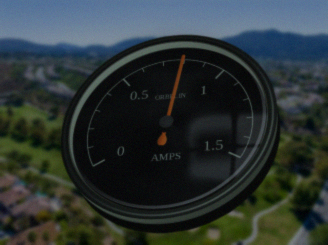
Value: 0.8 (A)
